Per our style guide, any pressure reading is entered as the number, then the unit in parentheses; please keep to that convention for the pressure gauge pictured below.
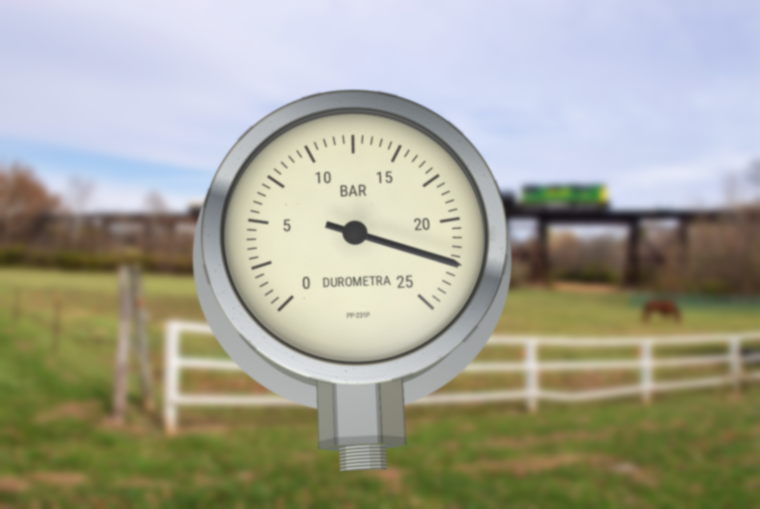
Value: 22.5 (bar)
